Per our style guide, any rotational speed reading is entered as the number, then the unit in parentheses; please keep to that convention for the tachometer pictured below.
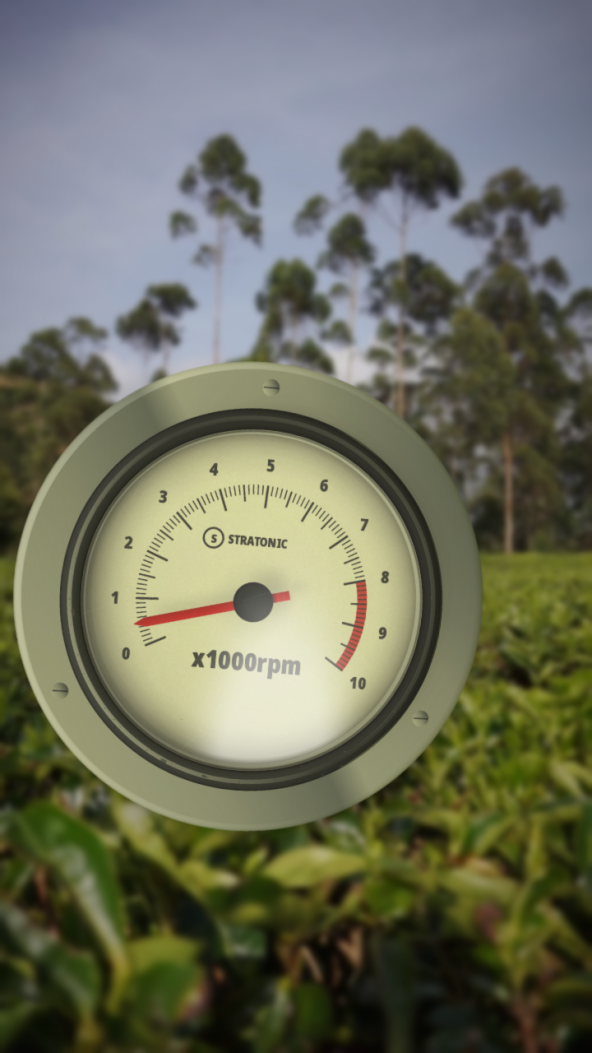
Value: 500 (rpm)
